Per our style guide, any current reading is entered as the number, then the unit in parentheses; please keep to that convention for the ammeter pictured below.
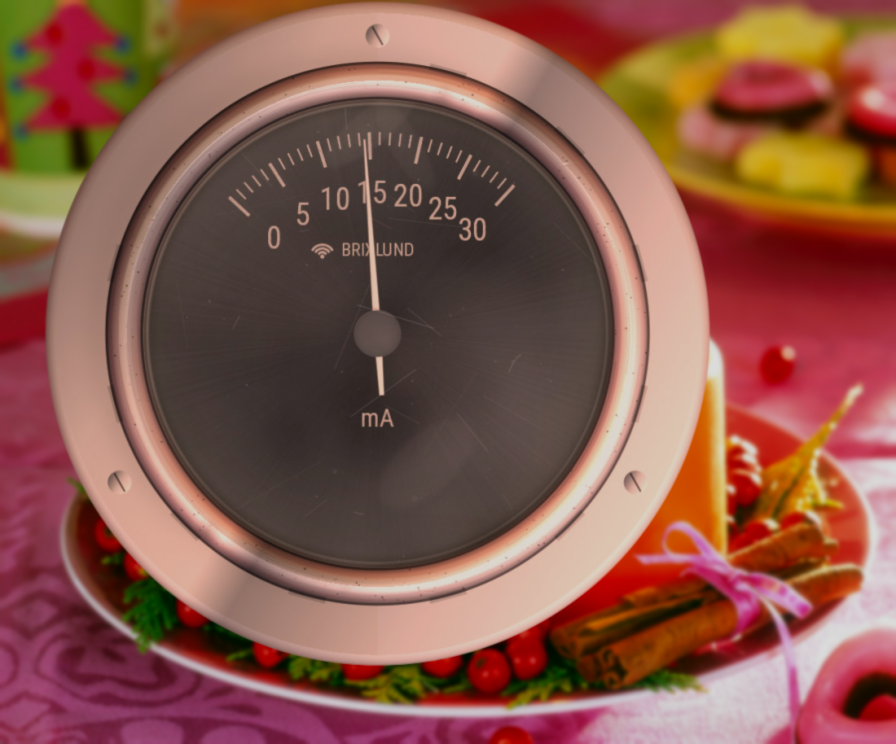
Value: 14.5 (mA)
